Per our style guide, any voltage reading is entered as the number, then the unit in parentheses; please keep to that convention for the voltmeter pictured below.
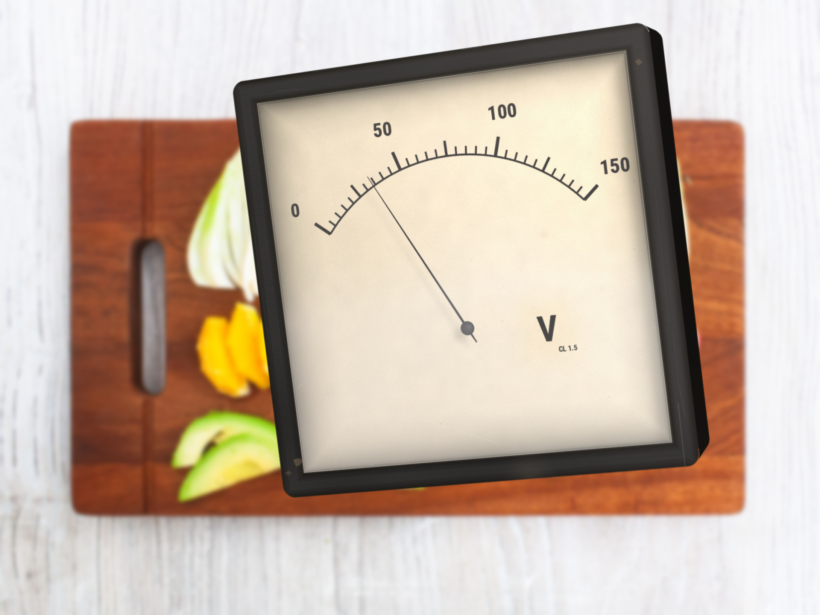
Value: 35 (V)
